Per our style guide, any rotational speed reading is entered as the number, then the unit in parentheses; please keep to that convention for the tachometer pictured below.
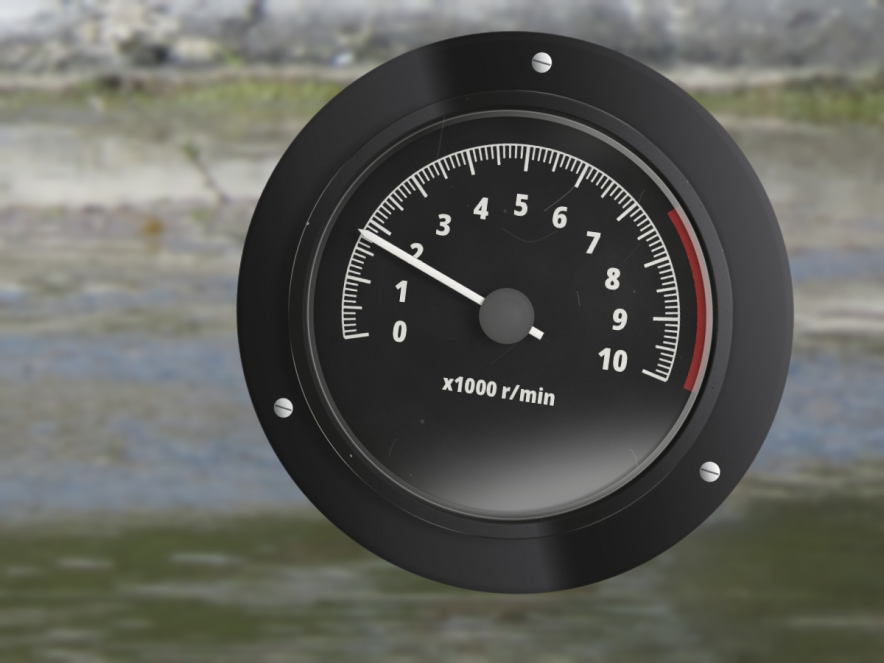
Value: 1800 (rpm)
